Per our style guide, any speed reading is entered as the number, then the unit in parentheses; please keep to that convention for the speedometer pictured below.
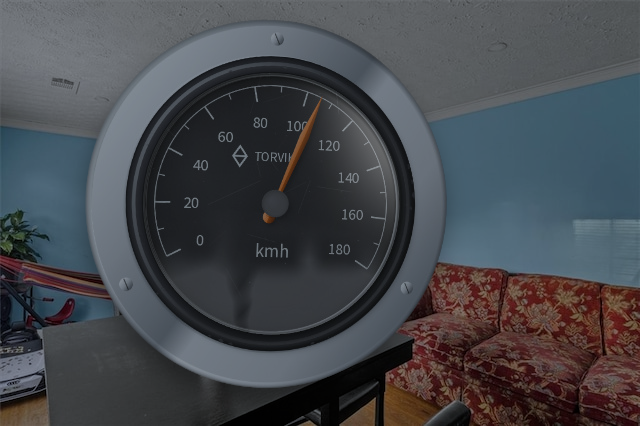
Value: 105 (km/h)
